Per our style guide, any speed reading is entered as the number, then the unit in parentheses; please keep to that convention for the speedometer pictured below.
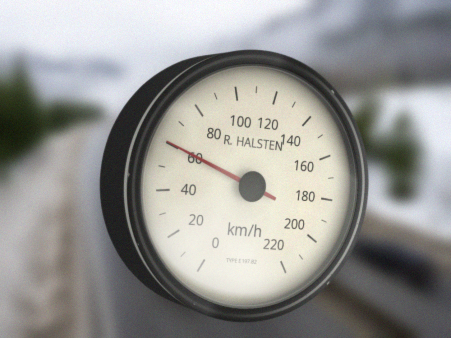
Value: 60 (km/h)
